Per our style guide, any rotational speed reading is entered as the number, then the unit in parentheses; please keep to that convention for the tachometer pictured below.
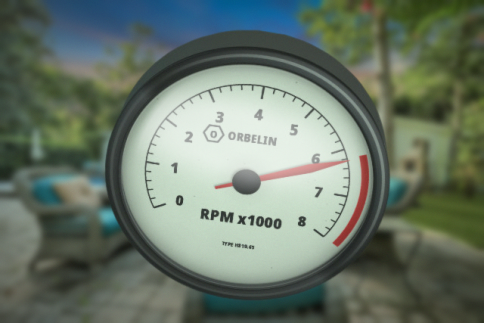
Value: 6200 (rpm)
